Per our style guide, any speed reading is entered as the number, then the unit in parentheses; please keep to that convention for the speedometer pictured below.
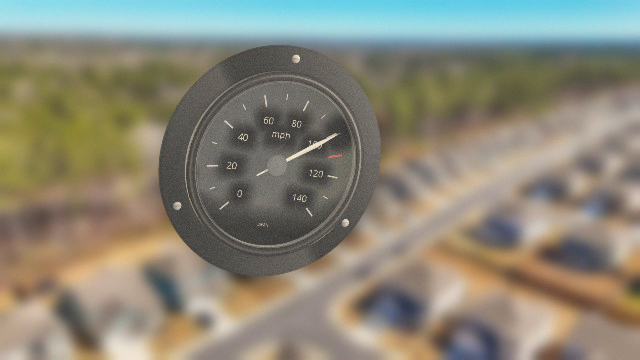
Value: 100 (mph)
